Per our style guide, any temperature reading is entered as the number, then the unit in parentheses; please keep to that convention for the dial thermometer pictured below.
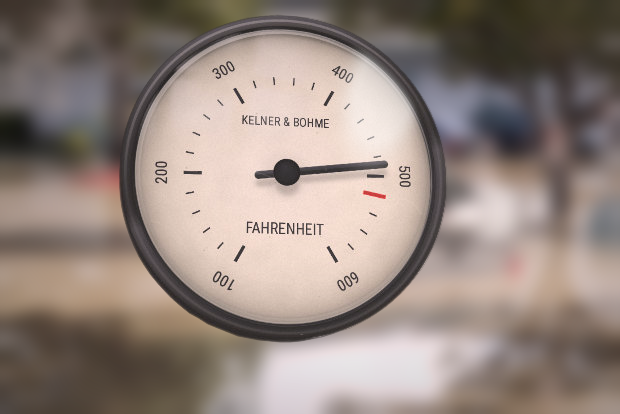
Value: 490 (°F)
